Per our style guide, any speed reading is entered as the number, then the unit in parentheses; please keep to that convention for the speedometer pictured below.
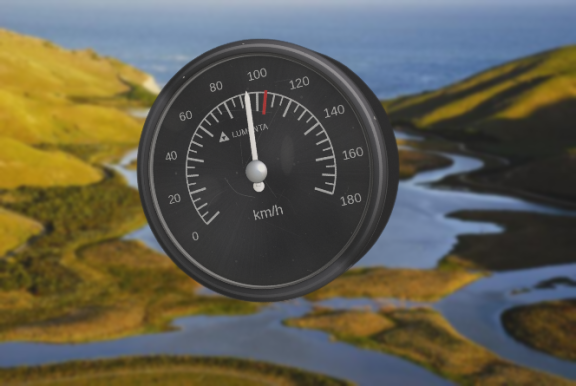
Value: 95 (km/h)
